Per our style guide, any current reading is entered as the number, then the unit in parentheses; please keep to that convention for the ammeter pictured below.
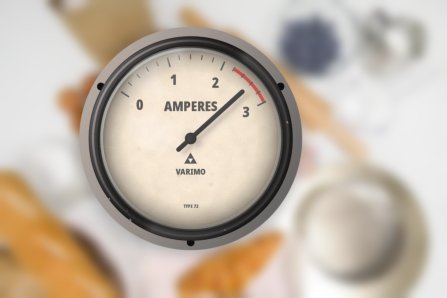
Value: 2.6 (A)
